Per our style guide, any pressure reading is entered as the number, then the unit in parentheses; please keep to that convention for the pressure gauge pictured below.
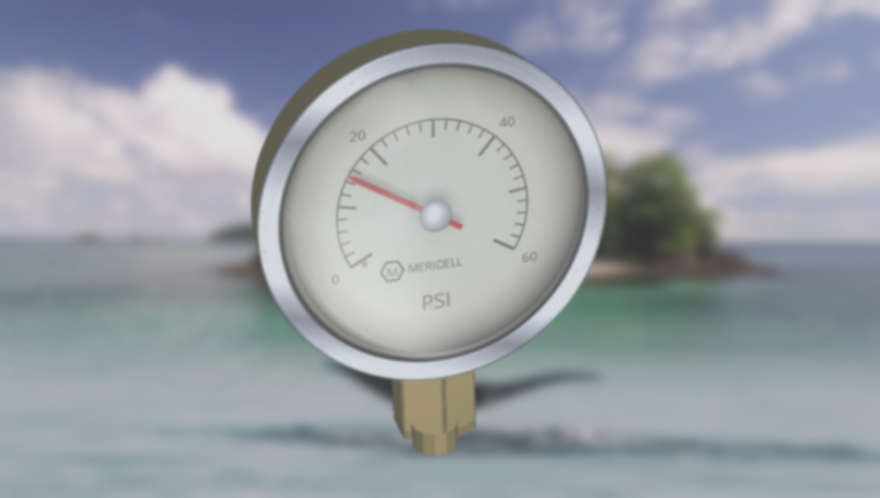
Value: 15 (psi)
